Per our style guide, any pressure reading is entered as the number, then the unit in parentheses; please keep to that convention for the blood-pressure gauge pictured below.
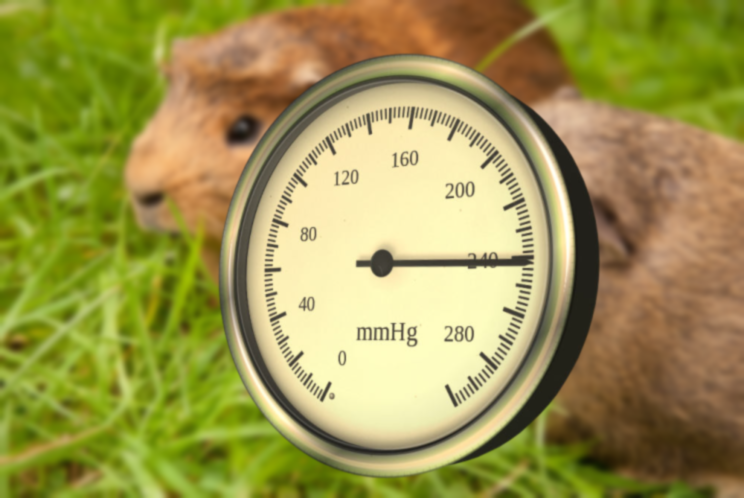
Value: 242 (mmHg)
